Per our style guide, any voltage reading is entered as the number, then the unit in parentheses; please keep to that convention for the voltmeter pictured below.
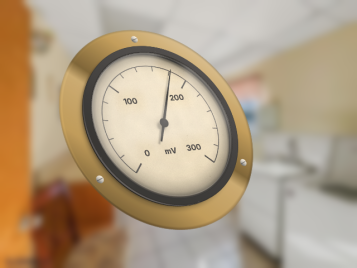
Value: 180 (mV)
